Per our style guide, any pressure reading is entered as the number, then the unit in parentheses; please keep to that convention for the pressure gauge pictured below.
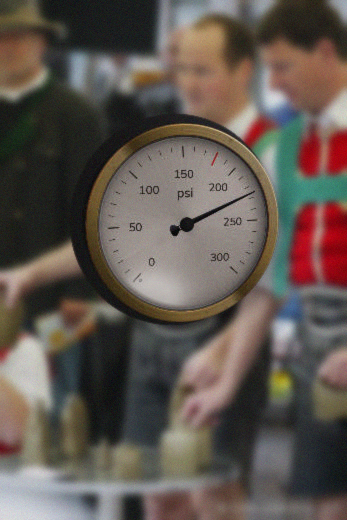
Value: 225 (psi)
